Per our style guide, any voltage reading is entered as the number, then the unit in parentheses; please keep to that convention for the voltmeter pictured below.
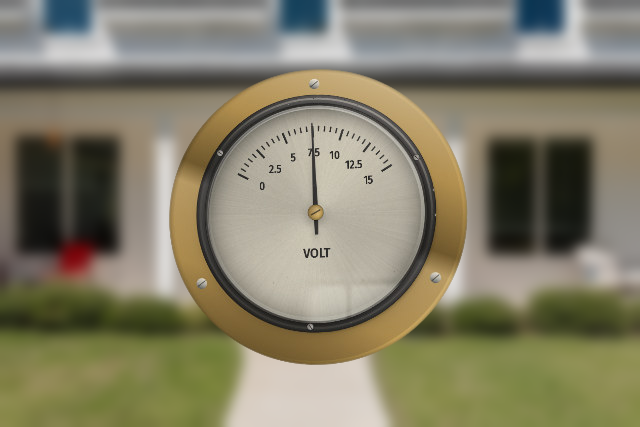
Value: 7.5 (V)
